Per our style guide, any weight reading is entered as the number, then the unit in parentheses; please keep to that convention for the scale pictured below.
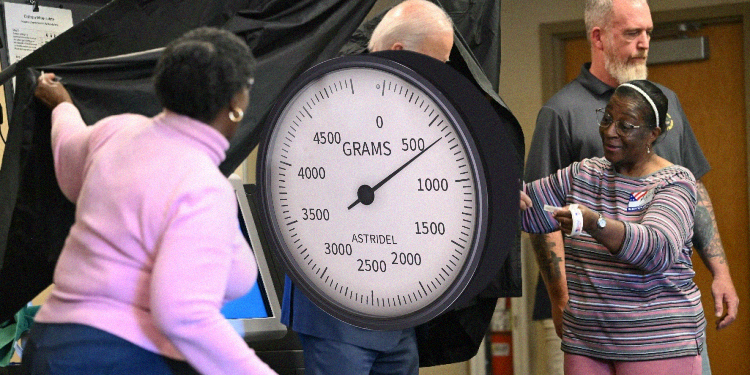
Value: 650 (g)
